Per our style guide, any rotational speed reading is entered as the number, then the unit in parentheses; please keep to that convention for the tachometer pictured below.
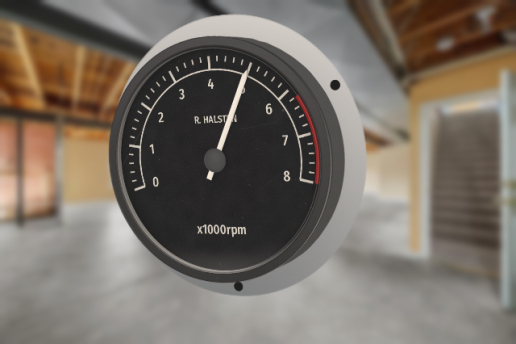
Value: 5000 (rpm)
